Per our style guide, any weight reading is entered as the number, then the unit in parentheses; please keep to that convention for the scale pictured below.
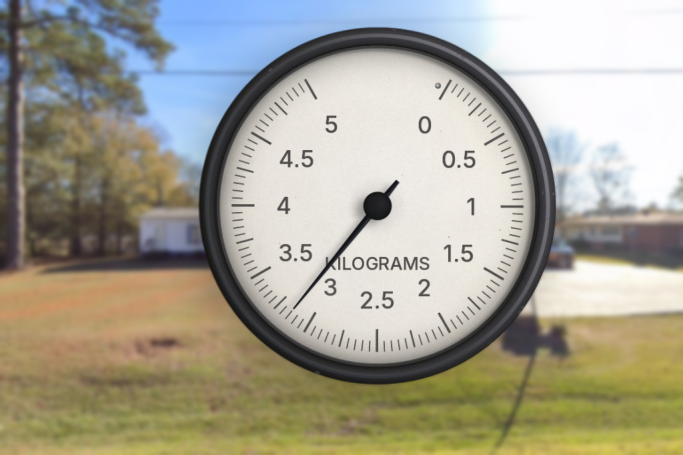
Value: 3.15 (kg)
